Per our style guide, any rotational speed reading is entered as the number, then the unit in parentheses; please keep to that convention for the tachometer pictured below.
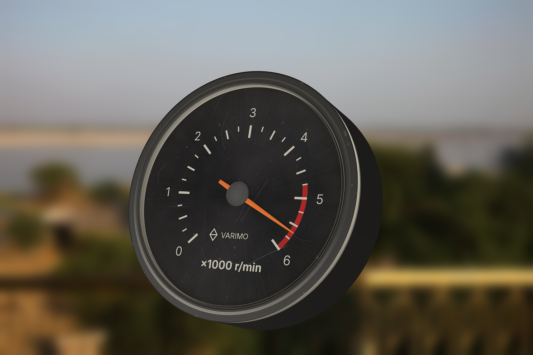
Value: 5625 (rpm)
